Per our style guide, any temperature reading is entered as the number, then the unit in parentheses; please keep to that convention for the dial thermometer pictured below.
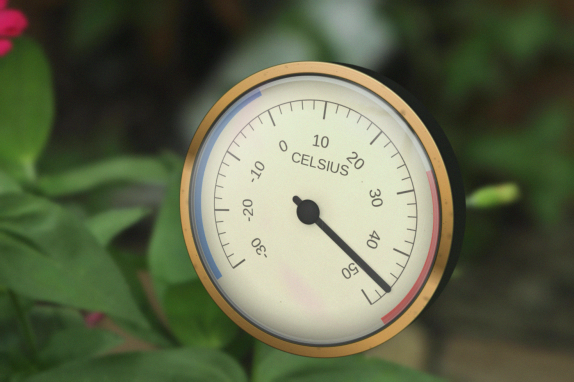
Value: 46 (°C)
